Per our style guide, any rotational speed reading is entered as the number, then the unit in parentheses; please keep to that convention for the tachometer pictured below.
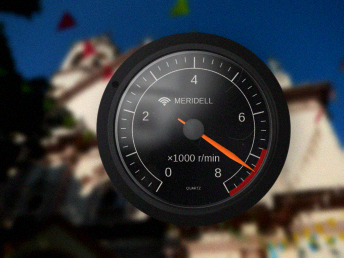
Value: 7300 (rpm)
